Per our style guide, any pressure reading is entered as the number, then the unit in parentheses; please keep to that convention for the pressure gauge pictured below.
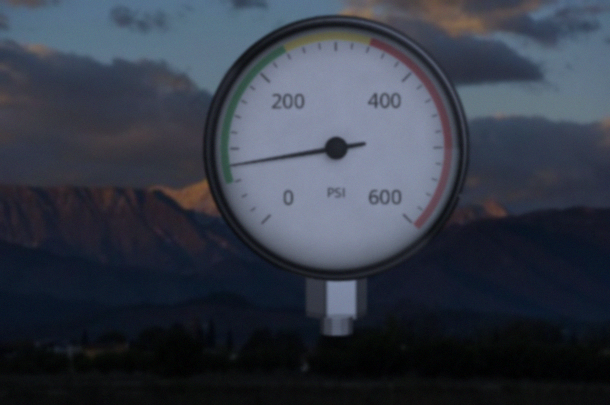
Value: 80 (psi)
